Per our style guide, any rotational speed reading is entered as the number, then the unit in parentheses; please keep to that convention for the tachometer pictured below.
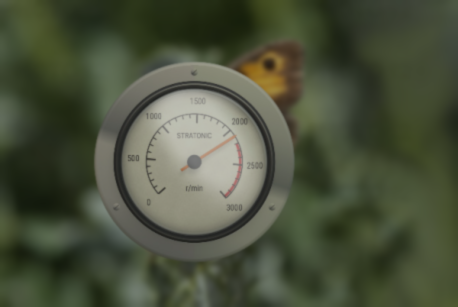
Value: 2100 (rpm)
